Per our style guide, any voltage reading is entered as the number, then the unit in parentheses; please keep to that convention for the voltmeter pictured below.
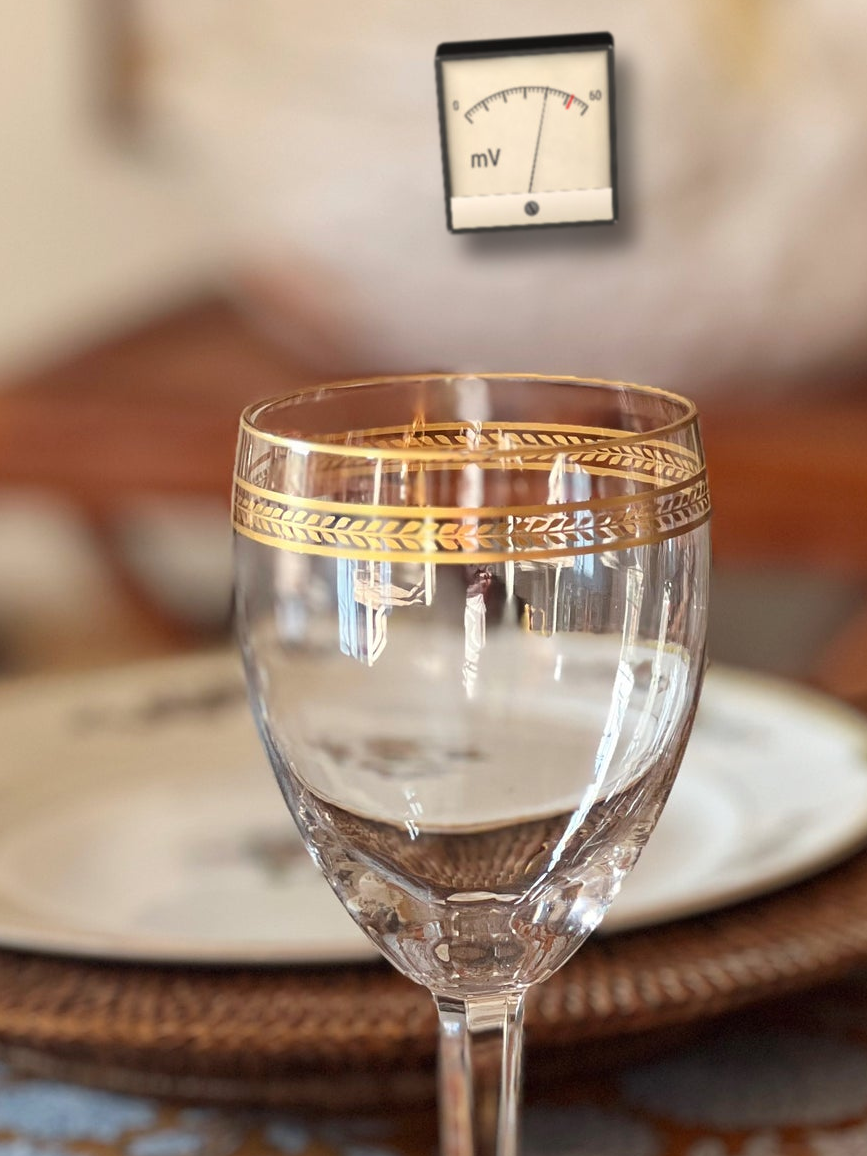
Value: 40 (mV)
